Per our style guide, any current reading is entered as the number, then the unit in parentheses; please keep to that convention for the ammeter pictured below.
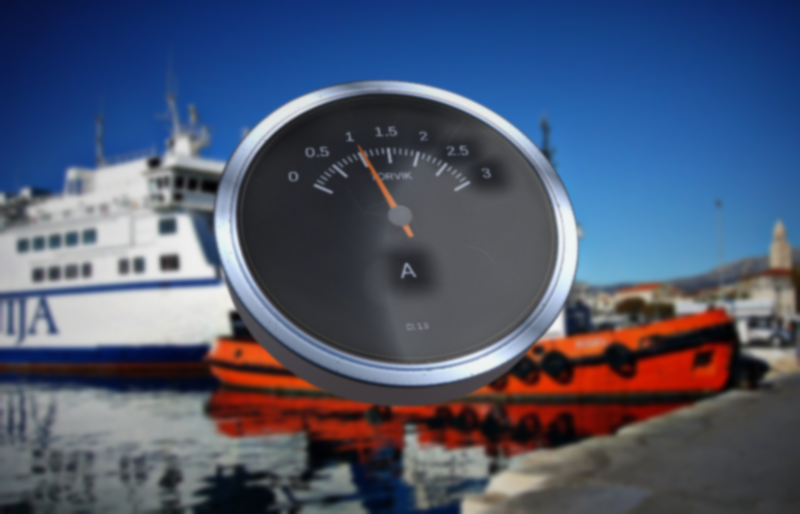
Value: 1 (A)
